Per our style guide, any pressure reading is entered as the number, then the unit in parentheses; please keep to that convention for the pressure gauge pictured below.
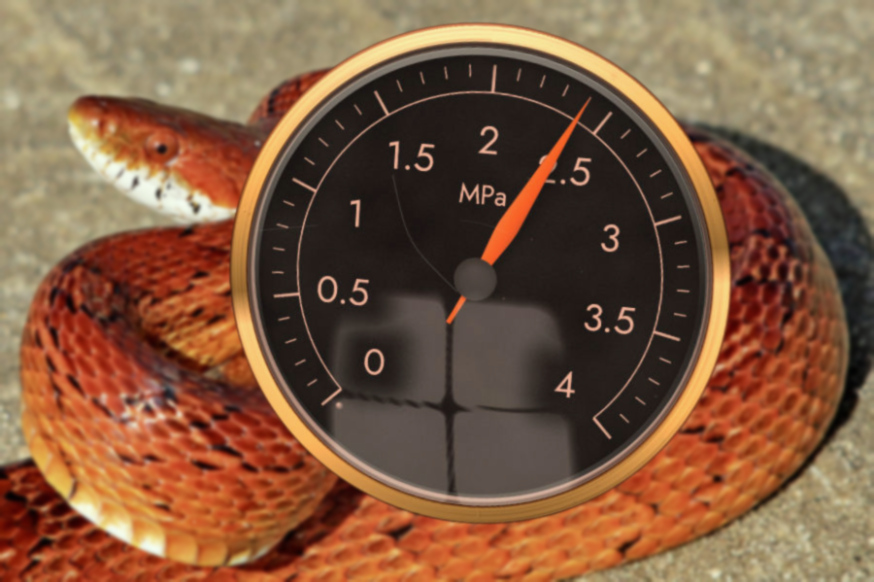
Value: 2.4 (MPa)
